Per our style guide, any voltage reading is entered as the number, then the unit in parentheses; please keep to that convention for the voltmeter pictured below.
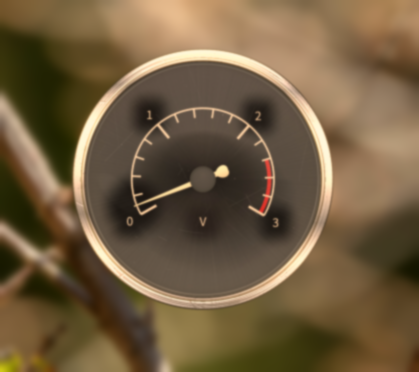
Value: 0.1 (V)
